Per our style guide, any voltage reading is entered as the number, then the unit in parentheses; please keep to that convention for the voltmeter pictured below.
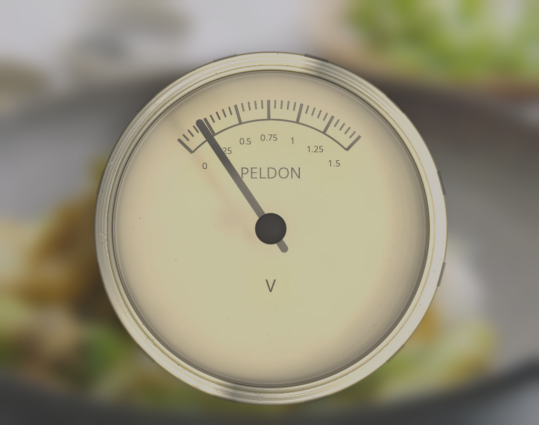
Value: 0.2 (V)
